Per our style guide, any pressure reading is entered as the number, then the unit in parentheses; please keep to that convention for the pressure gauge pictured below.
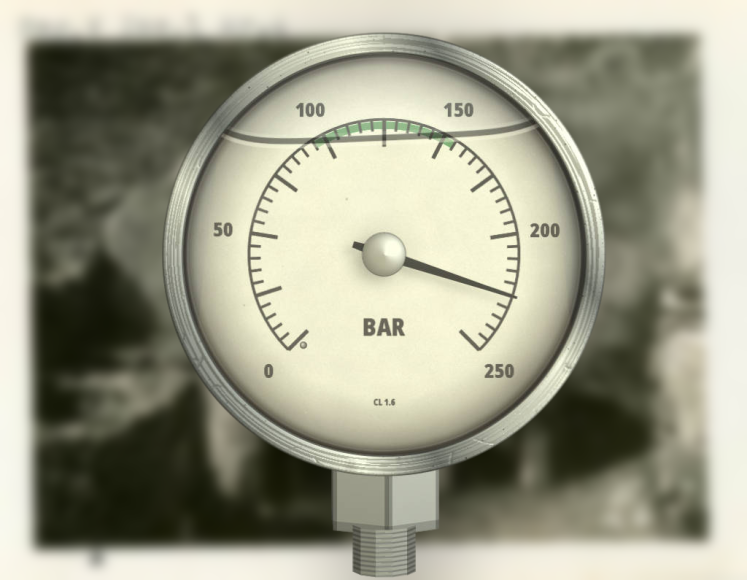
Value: 225 (bar)
